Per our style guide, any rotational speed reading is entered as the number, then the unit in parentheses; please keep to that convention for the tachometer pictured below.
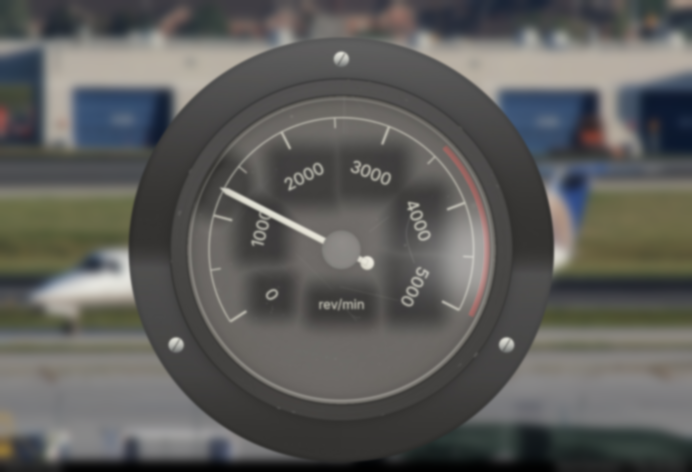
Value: 1250 (rpm)
